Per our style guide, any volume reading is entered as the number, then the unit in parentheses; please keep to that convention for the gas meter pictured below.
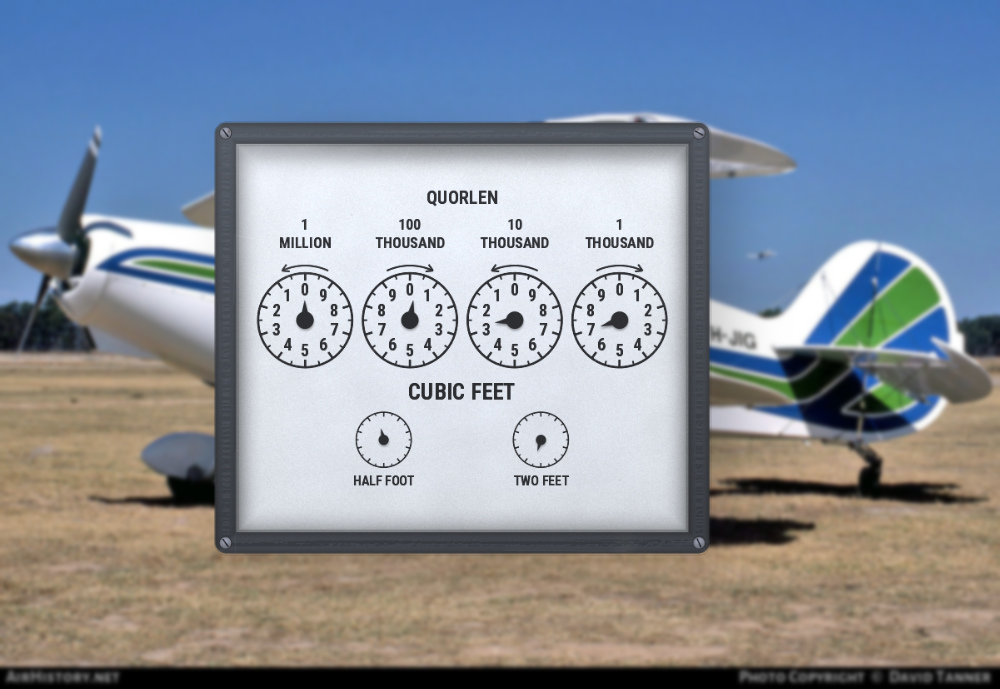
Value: 2700 (ft³)
